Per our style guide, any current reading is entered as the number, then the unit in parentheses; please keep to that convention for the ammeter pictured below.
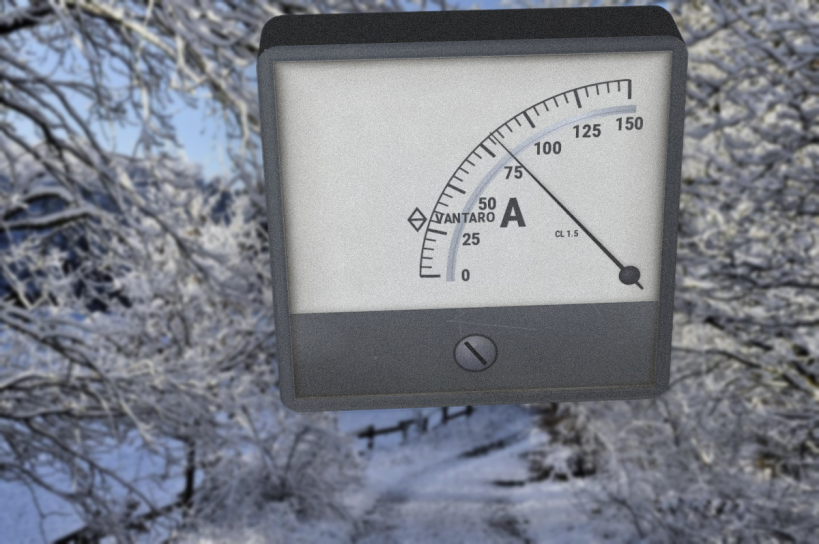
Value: 82.5 (A)
